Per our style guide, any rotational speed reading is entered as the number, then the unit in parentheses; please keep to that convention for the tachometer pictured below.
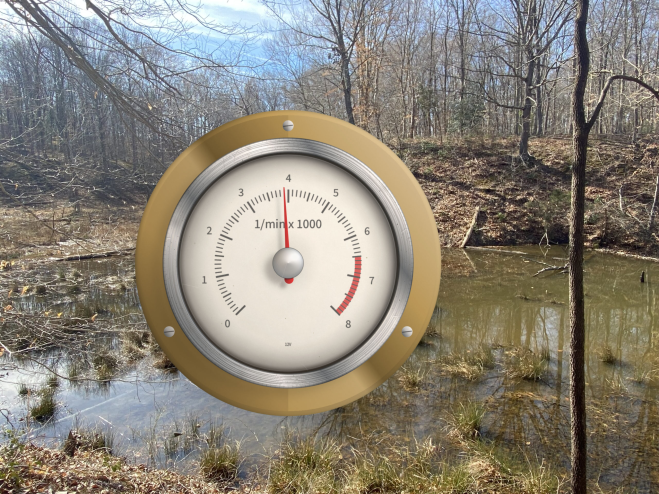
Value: 3900 (rpm)
